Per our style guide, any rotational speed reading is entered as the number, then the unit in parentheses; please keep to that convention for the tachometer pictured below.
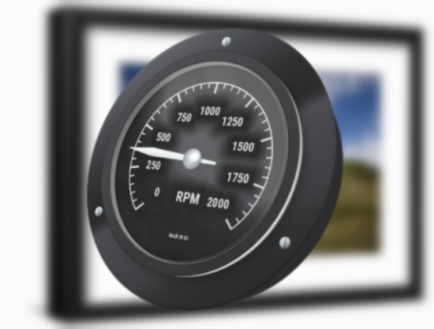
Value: 350 (rpm)
